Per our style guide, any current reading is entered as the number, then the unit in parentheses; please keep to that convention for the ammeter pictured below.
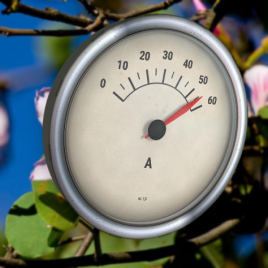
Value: 55 (A)
